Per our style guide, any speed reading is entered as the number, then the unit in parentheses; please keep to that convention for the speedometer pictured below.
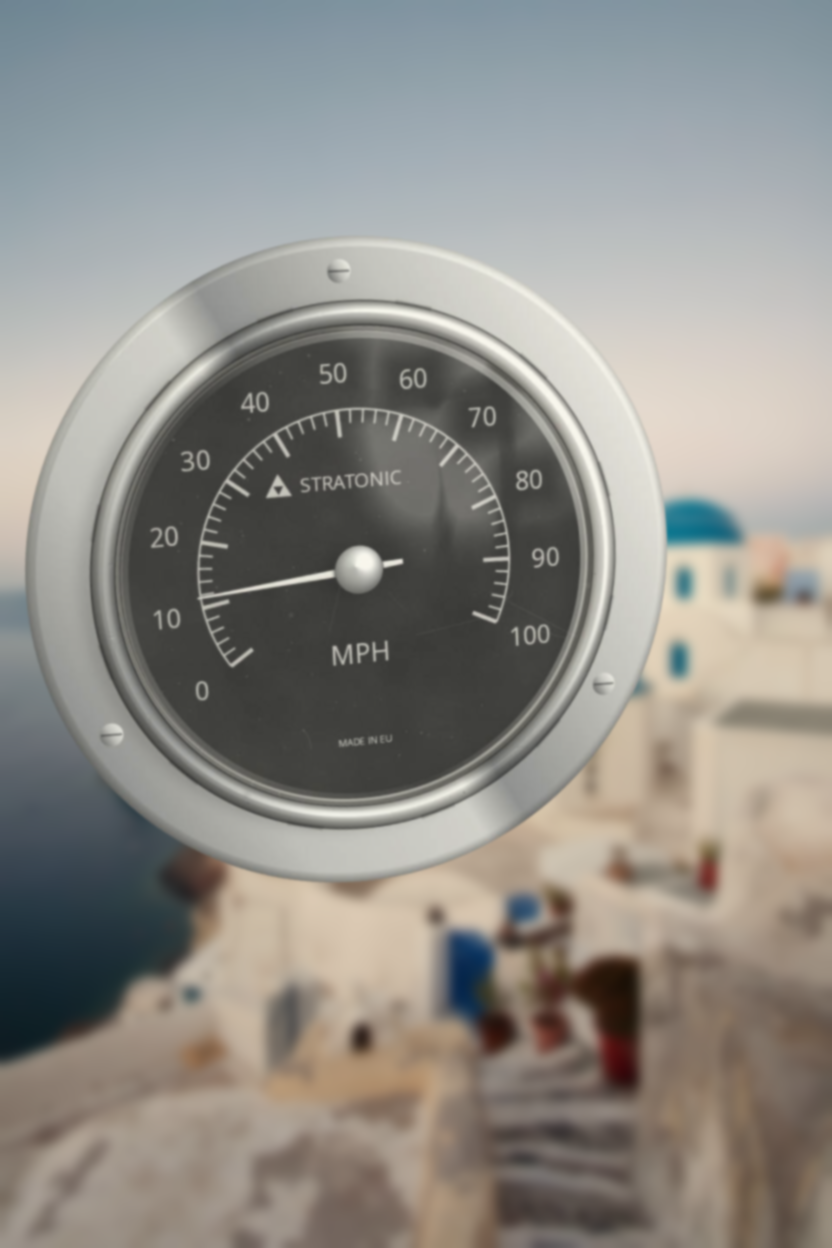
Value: 12 (mph)
